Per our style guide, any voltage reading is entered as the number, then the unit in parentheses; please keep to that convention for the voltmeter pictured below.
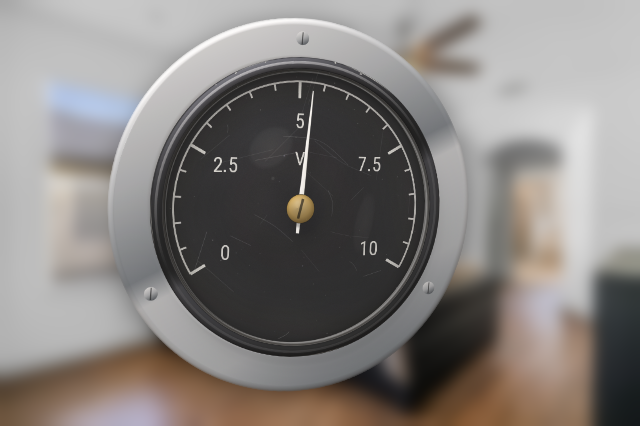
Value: 5.25 (V)
